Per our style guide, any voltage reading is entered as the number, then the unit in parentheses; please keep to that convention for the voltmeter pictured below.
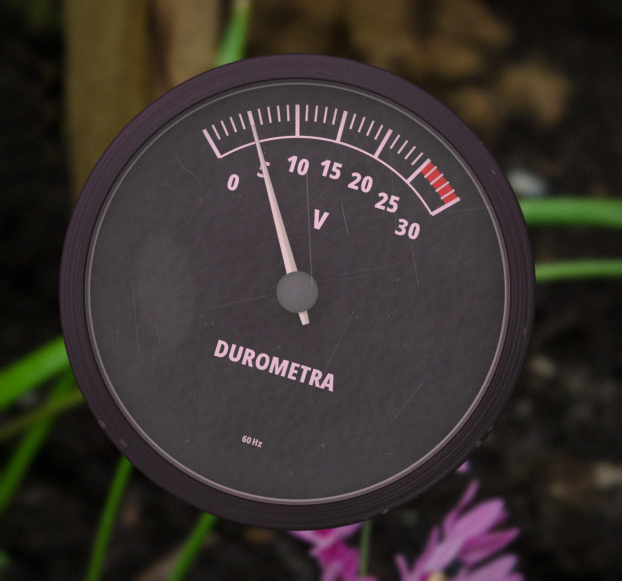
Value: 5 (V)
